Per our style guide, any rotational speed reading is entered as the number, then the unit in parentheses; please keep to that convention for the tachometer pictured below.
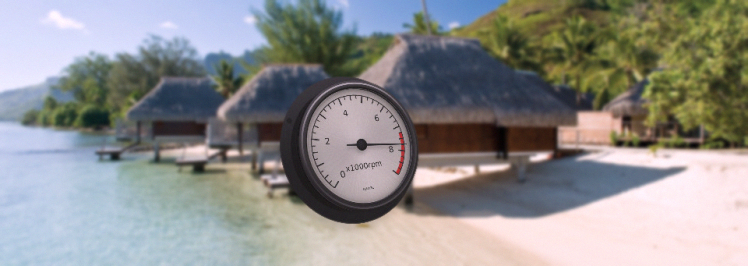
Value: 7750 (rpm)
